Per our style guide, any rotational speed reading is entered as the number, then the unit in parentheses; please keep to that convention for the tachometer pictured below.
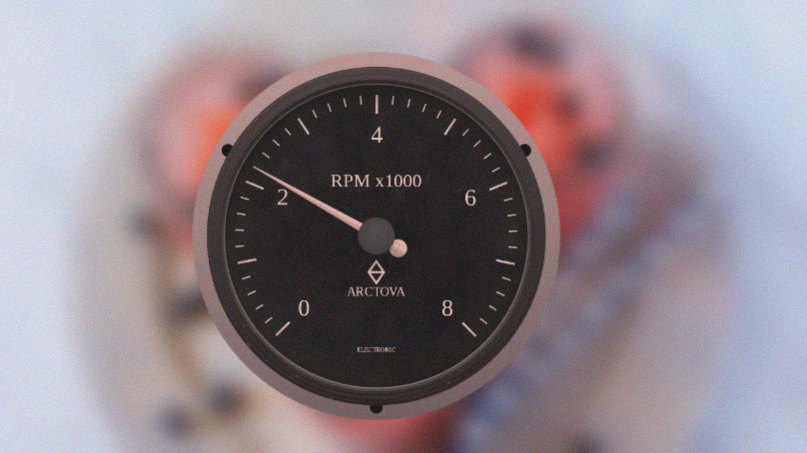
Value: 2200 (rpm)
